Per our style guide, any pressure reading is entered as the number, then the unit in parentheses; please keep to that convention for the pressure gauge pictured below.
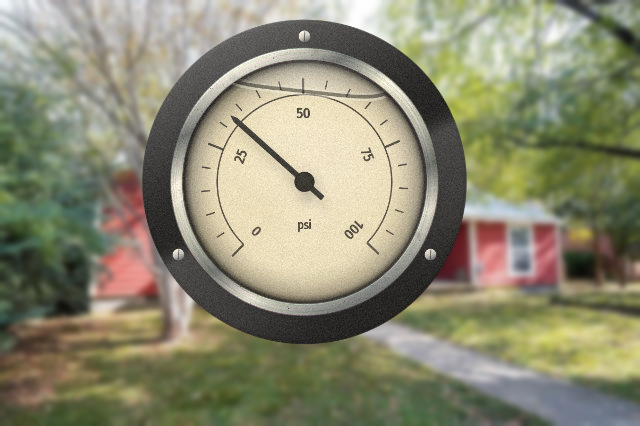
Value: 32.5 (psi)
